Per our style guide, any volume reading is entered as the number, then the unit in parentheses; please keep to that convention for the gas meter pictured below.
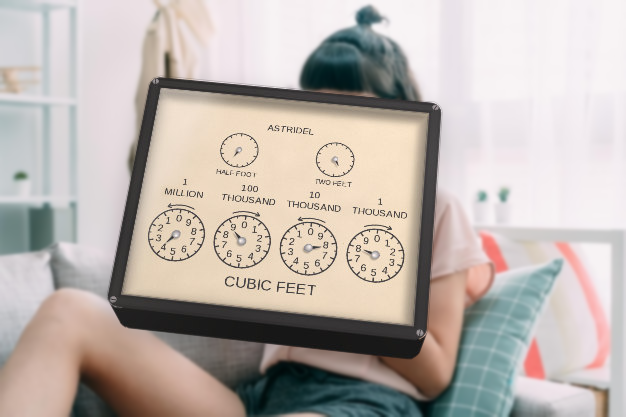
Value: 387800 (ft³)
